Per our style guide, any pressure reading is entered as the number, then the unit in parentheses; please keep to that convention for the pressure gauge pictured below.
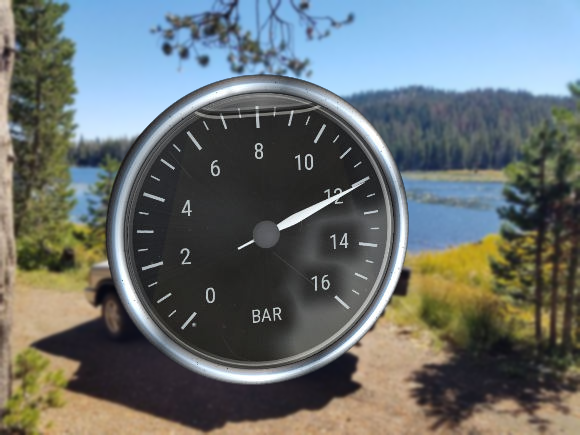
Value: 12 (bar)
